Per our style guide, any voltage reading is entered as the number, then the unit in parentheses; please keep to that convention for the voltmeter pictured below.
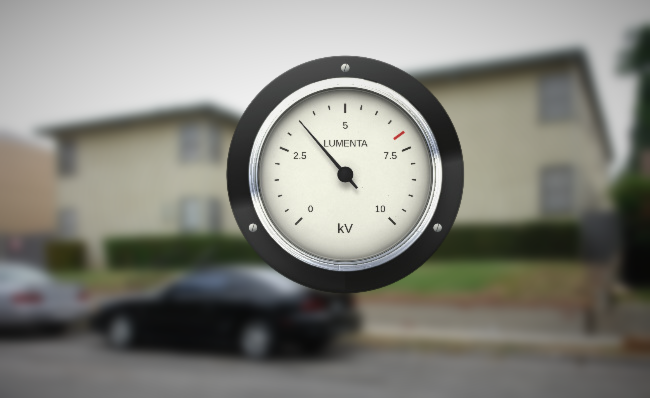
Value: 3.5 (kV)
